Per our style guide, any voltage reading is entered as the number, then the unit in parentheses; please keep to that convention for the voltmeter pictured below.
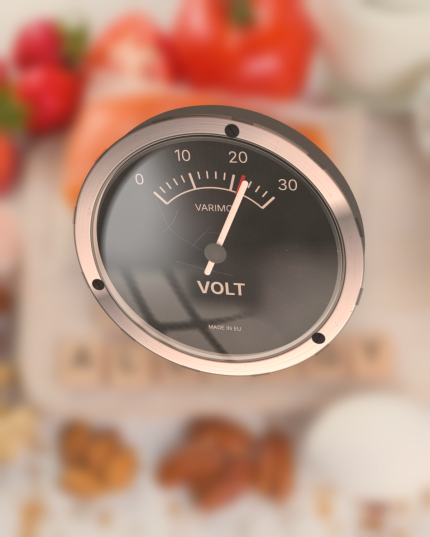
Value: 23 (V)
